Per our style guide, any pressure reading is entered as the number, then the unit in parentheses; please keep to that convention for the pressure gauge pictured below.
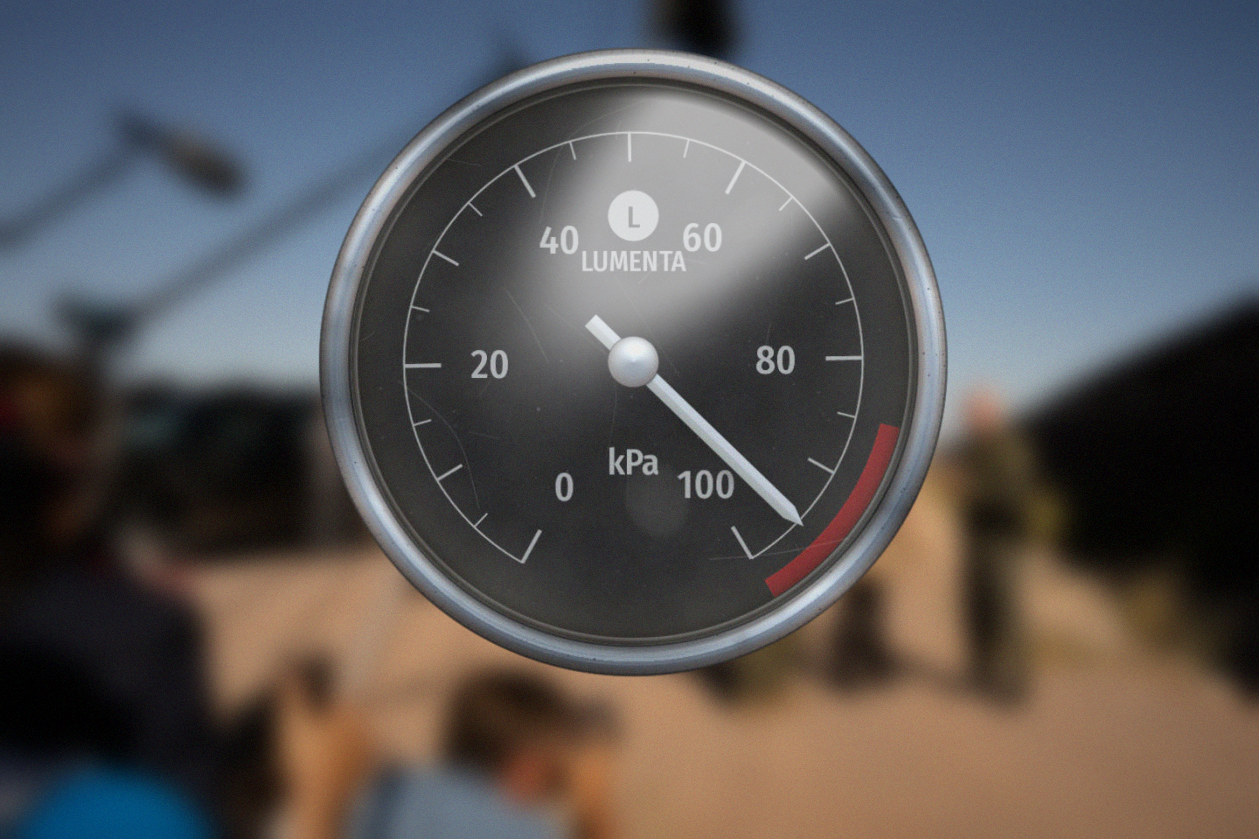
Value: 95 (kPa)
